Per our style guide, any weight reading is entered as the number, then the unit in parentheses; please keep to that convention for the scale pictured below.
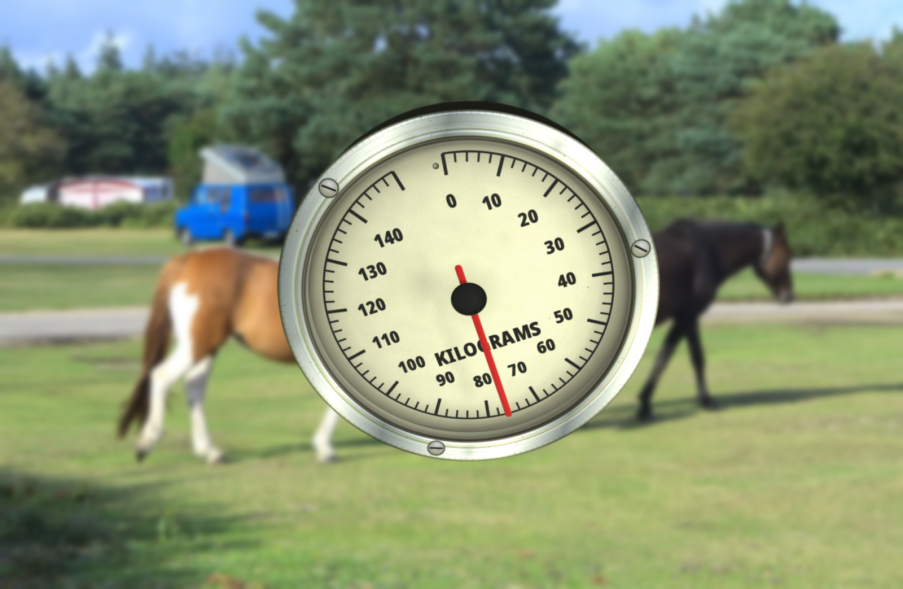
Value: 76 (kg)
